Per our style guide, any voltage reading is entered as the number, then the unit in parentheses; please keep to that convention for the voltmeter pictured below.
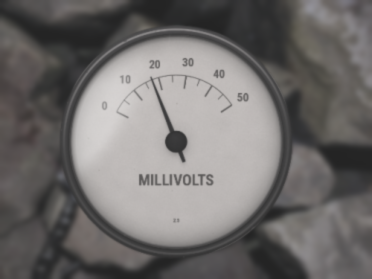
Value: 17.5 (mV)
